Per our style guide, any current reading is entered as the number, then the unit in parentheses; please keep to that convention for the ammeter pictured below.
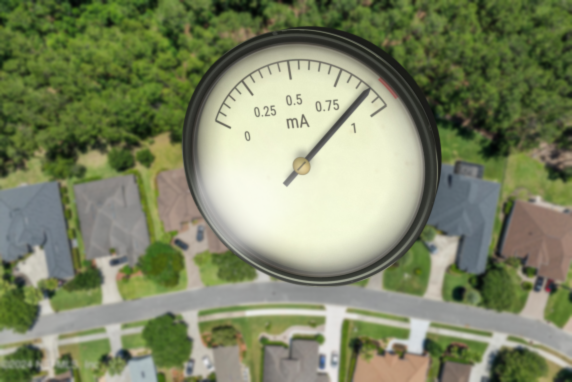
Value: 0.9 (mA)
